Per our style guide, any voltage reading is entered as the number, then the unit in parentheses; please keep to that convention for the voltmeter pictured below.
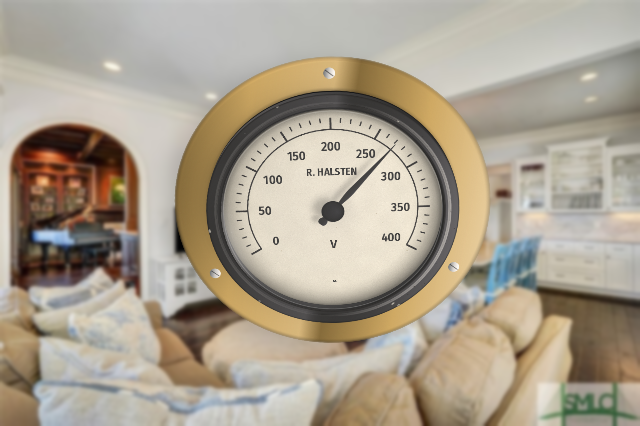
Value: 270 (V)
